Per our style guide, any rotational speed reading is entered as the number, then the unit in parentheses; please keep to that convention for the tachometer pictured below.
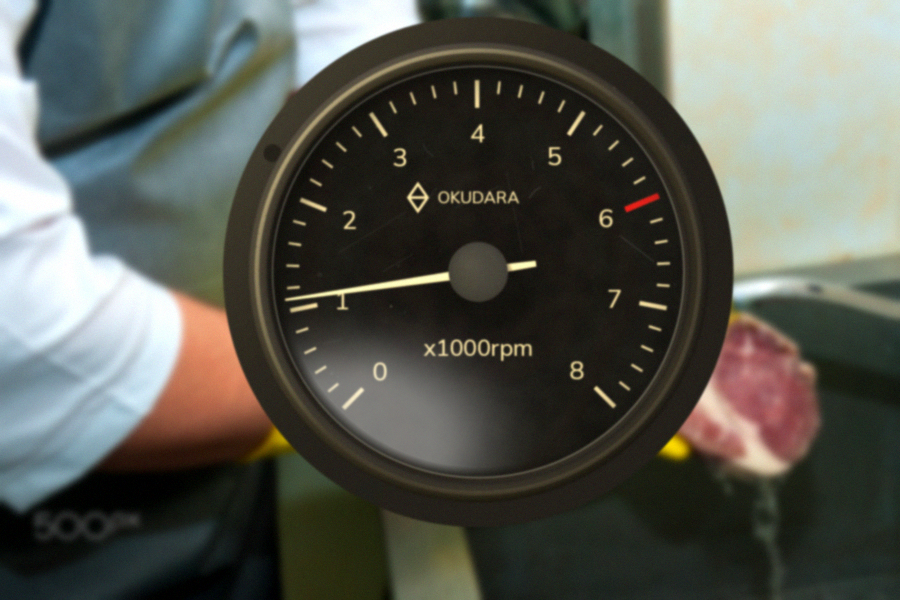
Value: 1100 (rpm)
